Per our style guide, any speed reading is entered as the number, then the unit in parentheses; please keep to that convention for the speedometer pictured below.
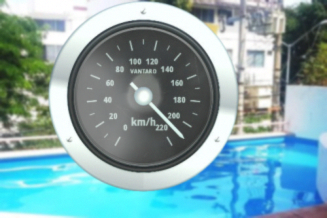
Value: 210 (km/h)
